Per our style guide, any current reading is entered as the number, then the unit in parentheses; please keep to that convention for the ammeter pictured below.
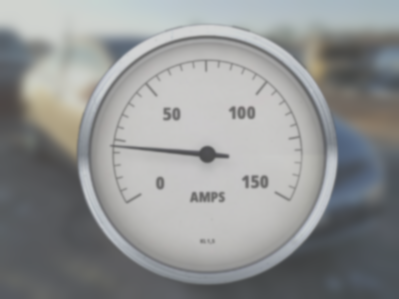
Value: 22.5 (A)
